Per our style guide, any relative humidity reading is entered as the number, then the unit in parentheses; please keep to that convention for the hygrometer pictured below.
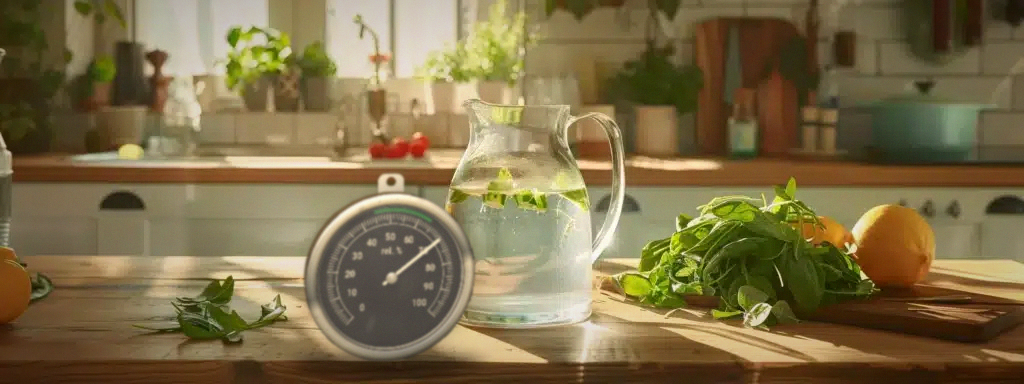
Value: 70 (%)
